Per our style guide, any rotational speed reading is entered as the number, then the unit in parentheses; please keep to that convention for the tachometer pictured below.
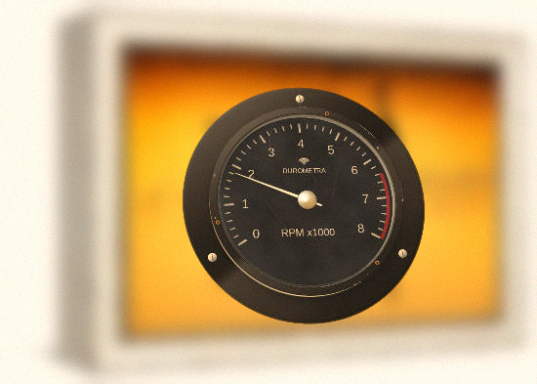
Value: 1800 (rpm)
